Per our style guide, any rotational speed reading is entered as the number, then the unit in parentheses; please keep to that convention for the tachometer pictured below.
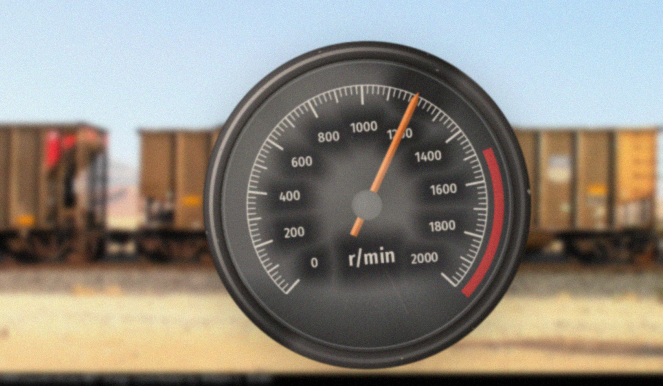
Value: 1200 (rpm)
